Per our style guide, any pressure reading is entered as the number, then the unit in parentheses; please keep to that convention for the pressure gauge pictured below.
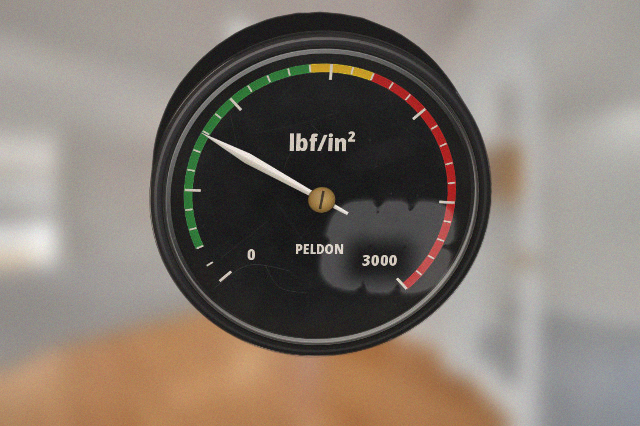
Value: 800 (psi)
